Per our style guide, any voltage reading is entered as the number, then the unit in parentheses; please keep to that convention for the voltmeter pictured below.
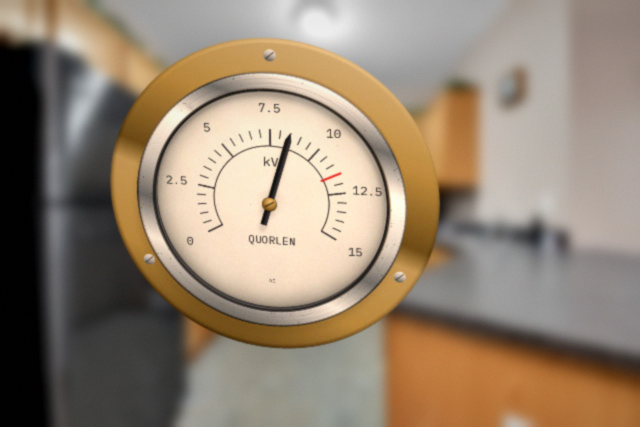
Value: 8.5 (kV)
